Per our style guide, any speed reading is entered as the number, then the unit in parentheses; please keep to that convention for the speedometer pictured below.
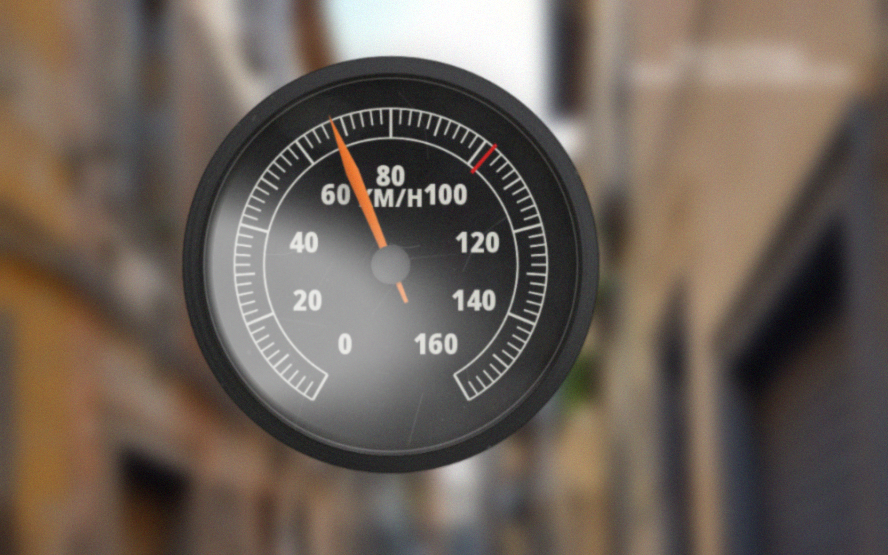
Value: 68 (km/h)
